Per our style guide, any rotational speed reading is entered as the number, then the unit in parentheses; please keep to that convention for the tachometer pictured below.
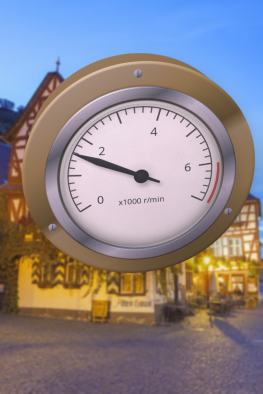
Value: 1600 (rpm)
